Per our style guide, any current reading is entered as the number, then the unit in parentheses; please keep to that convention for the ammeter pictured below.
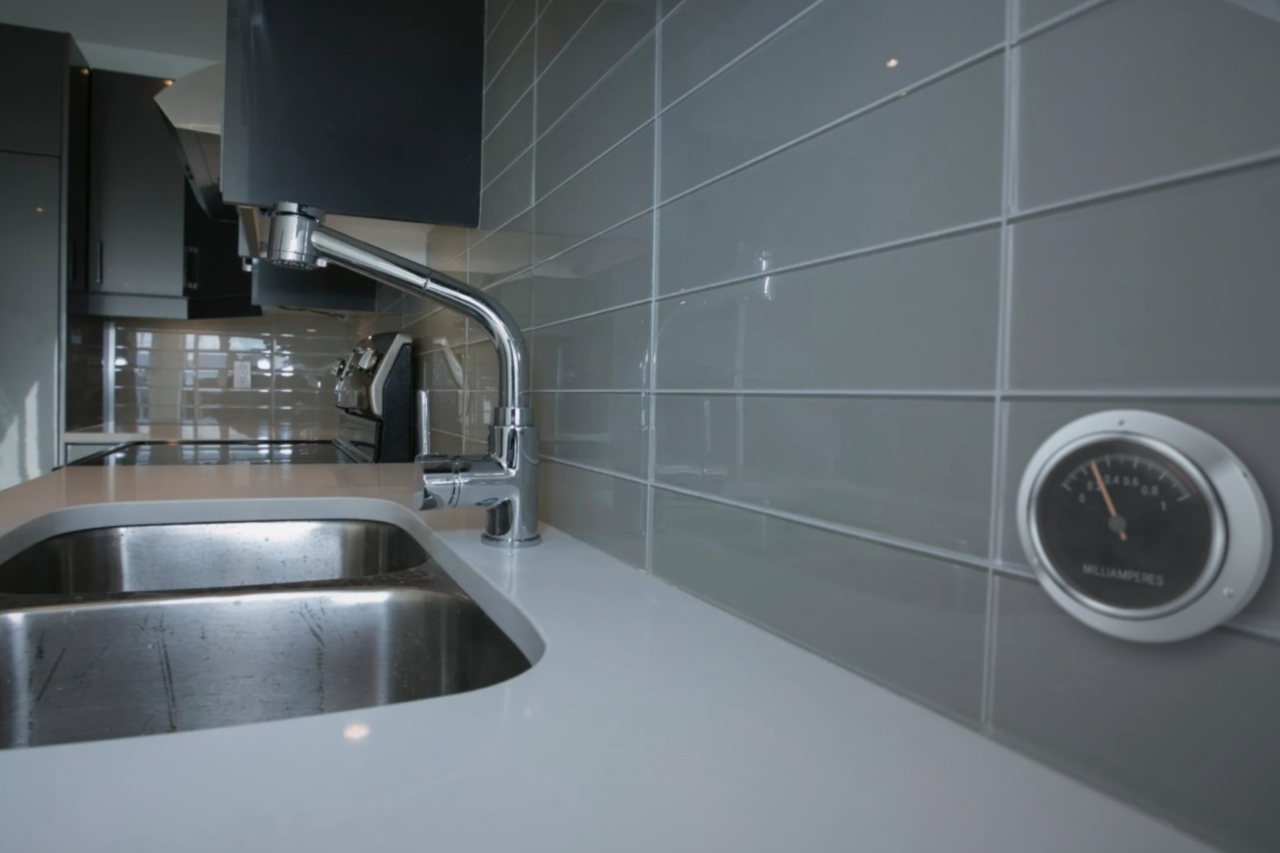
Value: 0.3 (mA)
